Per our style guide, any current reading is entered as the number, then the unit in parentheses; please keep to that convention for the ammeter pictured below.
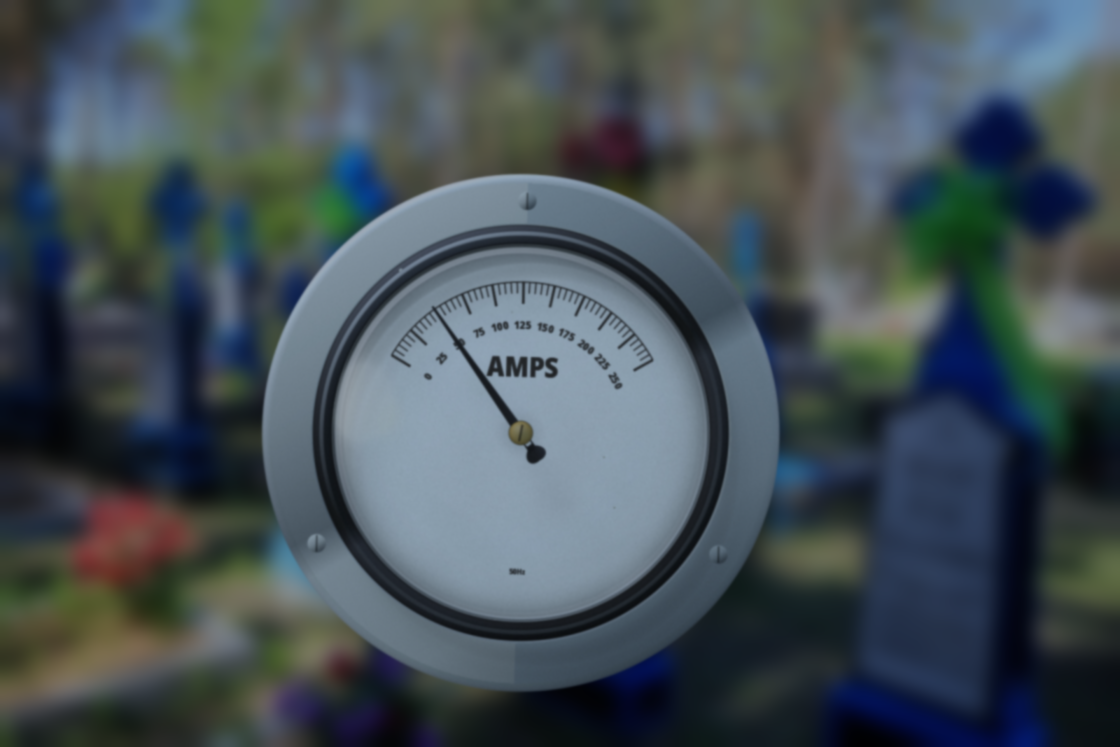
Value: 50 (A)
